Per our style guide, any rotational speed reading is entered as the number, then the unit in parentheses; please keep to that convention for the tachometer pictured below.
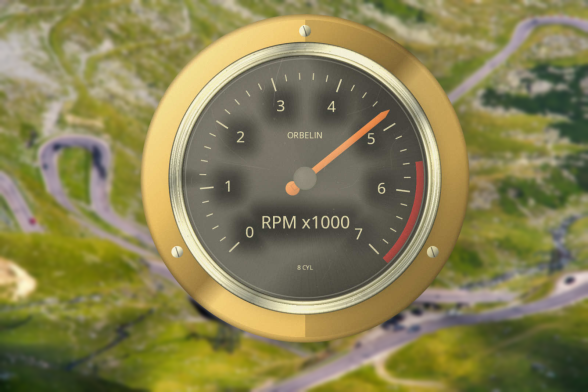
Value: 4800 (rpm)
